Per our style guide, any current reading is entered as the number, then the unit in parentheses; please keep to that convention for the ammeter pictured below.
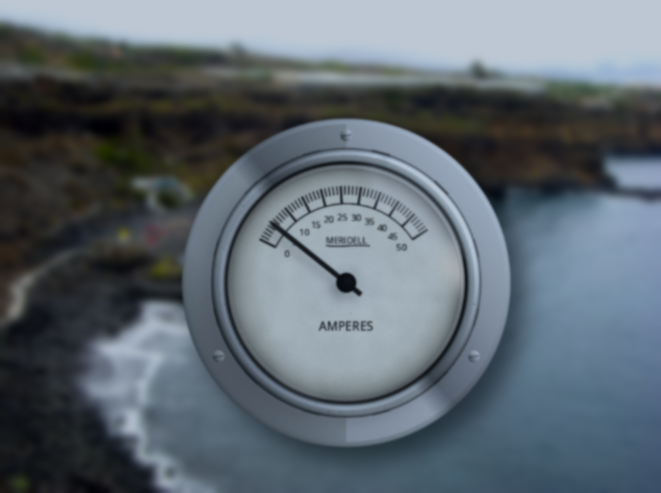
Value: 5 (A)
